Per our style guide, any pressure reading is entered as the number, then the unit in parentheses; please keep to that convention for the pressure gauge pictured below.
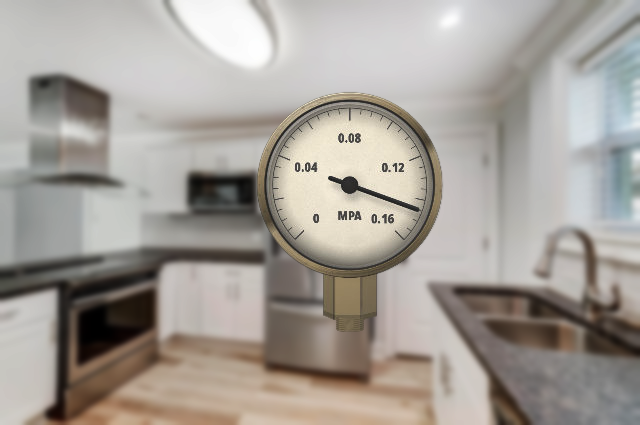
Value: 0.145 (MPa)
